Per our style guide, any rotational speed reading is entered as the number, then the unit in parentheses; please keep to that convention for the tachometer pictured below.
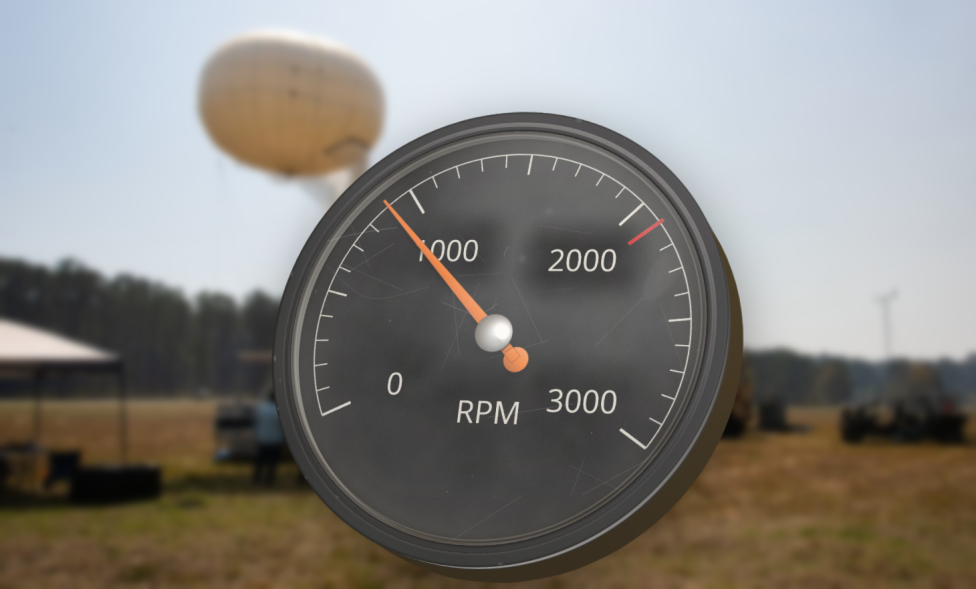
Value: 900 (rpm)
